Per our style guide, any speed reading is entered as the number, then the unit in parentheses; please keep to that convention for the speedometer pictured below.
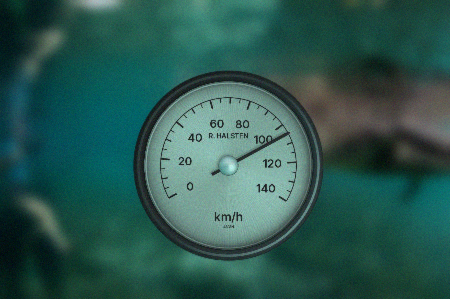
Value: 105 (km/h)
